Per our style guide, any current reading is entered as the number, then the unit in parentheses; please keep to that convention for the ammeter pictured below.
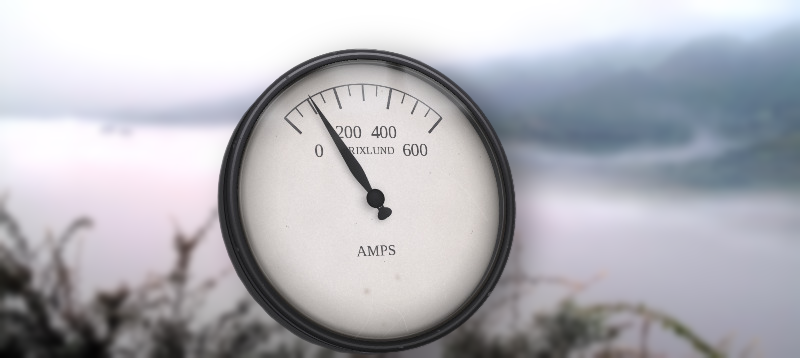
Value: 100 (A)
